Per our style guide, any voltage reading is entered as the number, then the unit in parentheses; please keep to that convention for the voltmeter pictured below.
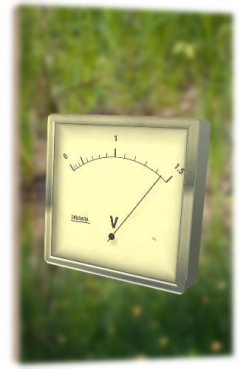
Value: 1.45 (V)
